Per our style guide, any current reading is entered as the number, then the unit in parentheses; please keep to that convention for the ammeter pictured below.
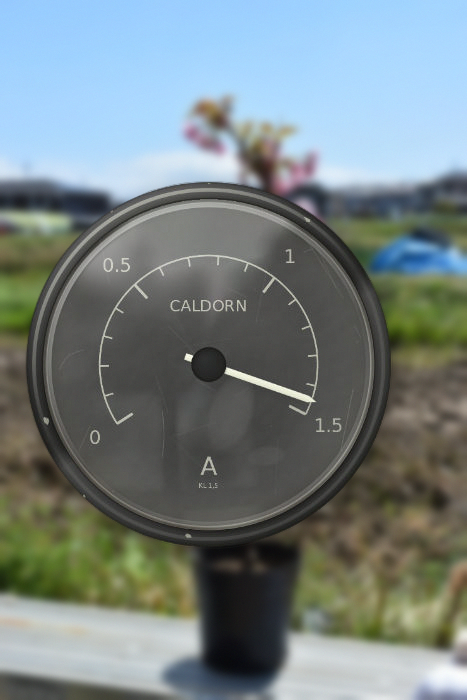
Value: 1.45 (A)
